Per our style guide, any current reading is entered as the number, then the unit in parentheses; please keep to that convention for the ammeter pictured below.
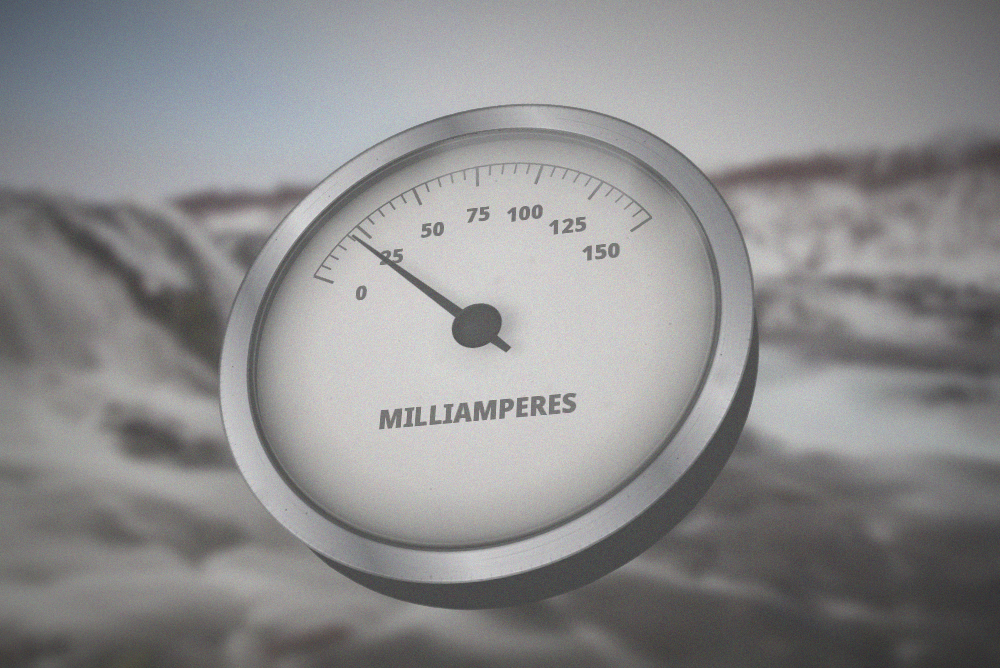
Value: 20 (mA)
